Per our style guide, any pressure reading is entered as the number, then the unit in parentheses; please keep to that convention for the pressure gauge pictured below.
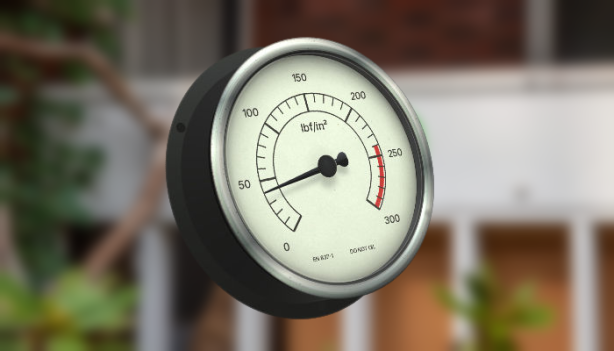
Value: 40 (psi)
